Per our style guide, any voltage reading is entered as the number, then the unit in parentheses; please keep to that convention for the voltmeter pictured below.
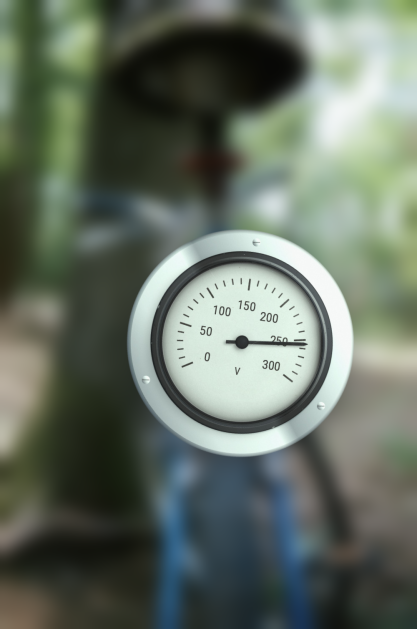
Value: 255 (V)
